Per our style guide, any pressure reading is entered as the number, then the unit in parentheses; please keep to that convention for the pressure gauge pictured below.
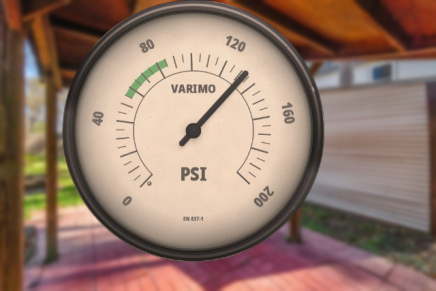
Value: 132.5 (psi)
